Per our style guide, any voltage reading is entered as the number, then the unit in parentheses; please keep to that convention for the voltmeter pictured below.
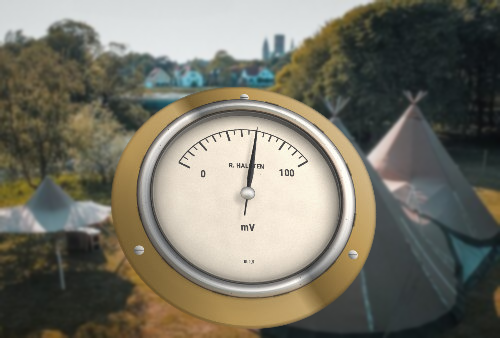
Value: 60 (mV)
